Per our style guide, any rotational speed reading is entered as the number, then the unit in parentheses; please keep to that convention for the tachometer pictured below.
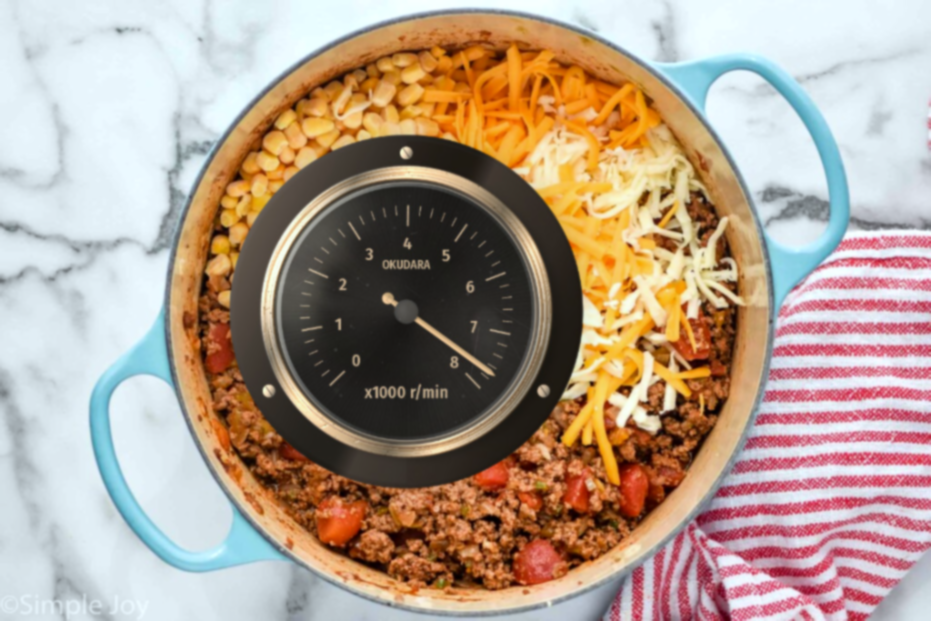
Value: 7700 (rpm)
